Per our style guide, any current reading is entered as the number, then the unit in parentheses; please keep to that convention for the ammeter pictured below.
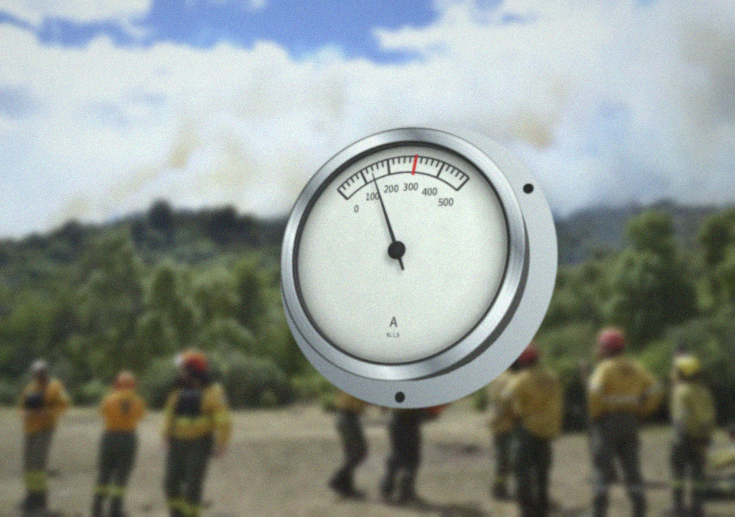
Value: 140 (A)
